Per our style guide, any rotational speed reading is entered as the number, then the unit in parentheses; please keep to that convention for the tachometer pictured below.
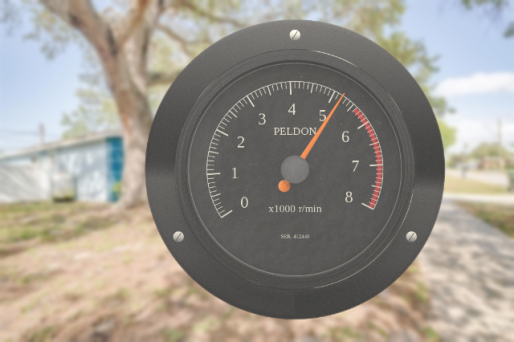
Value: 5200 (rpm)
